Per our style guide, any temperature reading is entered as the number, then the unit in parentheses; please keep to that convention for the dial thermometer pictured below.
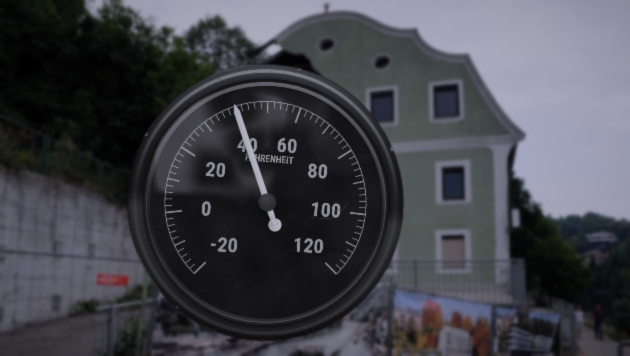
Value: 40 (°F)
